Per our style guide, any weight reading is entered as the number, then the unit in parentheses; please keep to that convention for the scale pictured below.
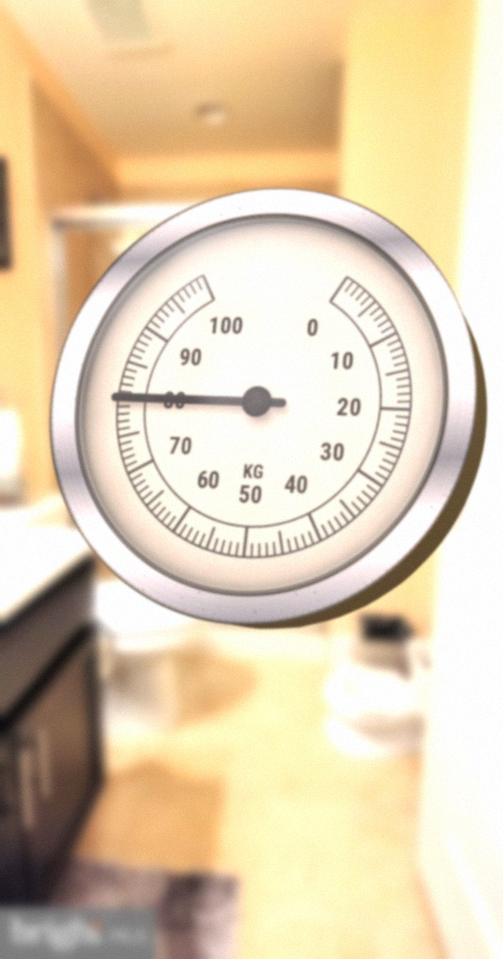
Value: 80 (kg)
